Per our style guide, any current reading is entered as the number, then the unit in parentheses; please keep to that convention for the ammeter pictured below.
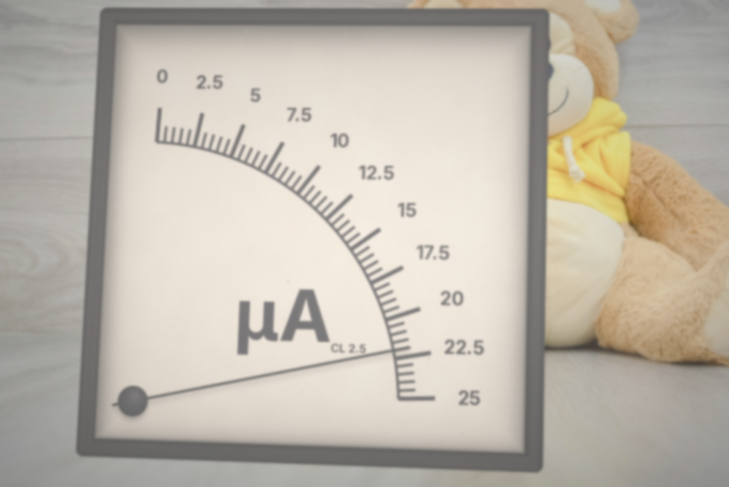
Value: 22 (µA)
